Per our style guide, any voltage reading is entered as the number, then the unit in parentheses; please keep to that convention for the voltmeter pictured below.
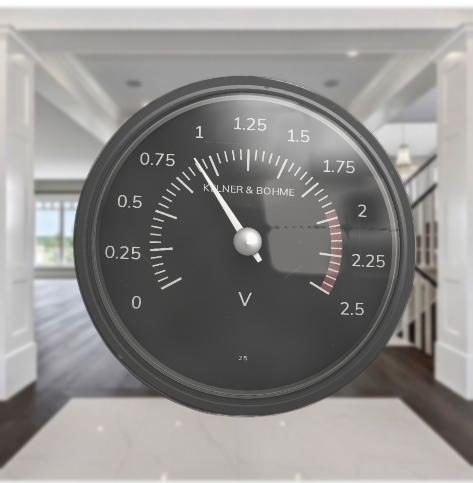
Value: 0.9 (V)
